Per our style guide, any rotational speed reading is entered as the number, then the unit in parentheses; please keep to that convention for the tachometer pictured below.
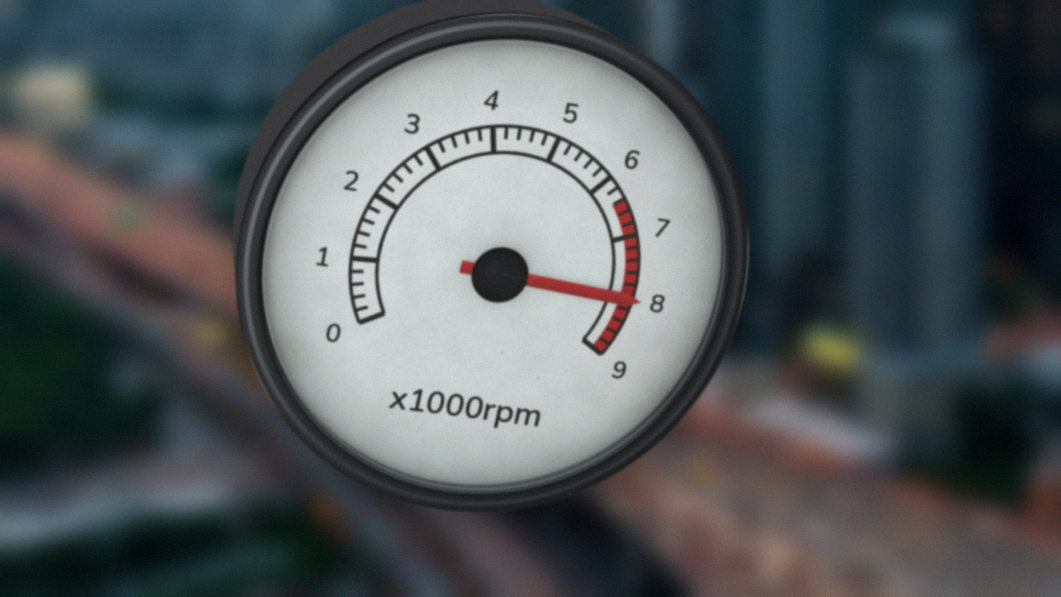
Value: 8000 (rpm)
